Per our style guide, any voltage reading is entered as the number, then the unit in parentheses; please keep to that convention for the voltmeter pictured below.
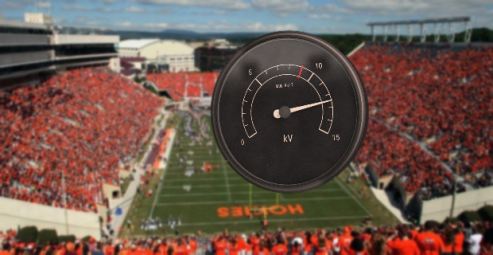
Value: 12.5 (kV)
